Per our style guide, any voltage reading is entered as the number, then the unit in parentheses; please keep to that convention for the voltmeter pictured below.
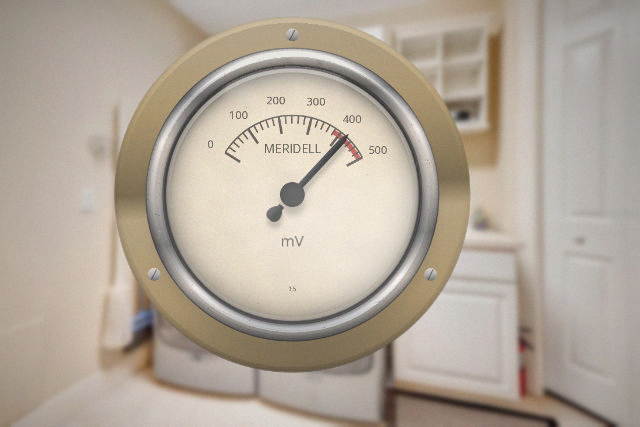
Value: 420 (mV)
